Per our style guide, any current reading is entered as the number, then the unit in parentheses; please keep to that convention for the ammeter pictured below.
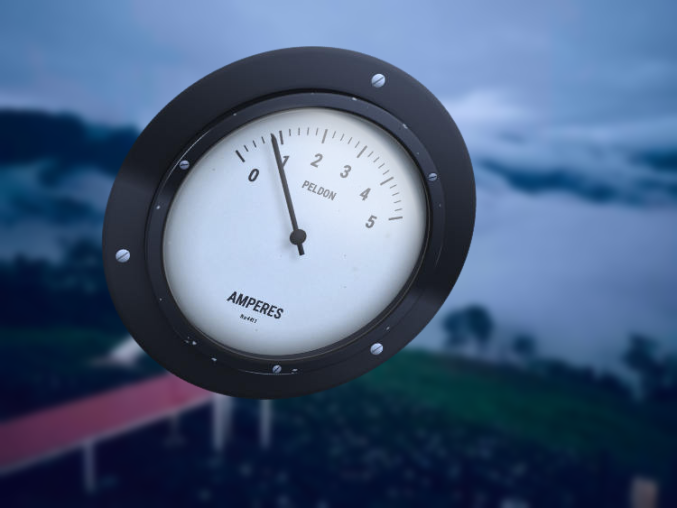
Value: 0.8 (A)
